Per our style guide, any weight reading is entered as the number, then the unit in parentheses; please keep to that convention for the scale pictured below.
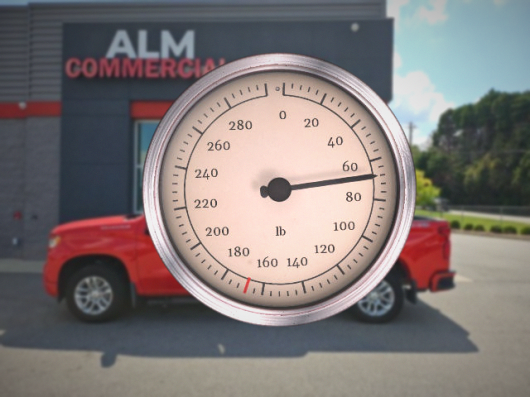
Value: 68 (lb)
